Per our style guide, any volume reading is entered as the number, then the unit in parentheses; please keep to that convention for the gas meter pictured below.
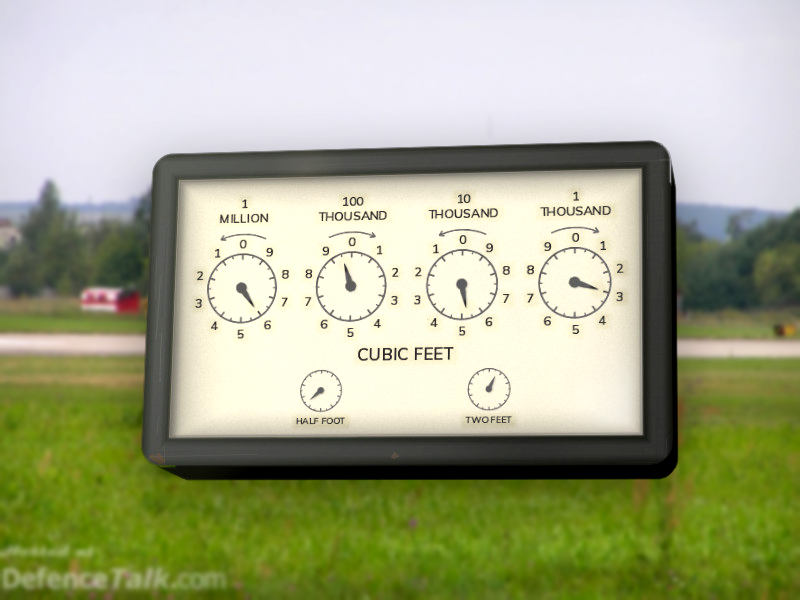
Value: 595300 (ft³)
